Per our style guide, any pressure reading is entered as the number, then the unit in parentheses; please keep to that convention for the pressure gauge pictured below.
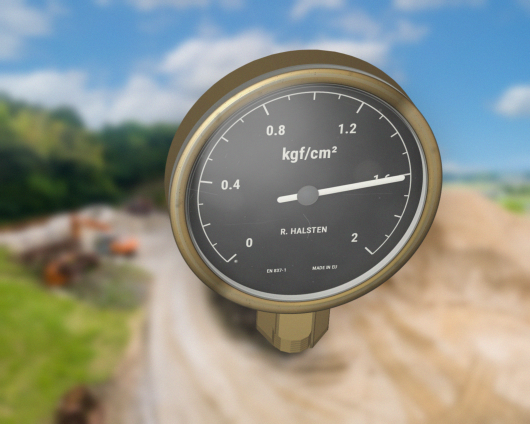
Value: 1.6 (kg/cm²)
